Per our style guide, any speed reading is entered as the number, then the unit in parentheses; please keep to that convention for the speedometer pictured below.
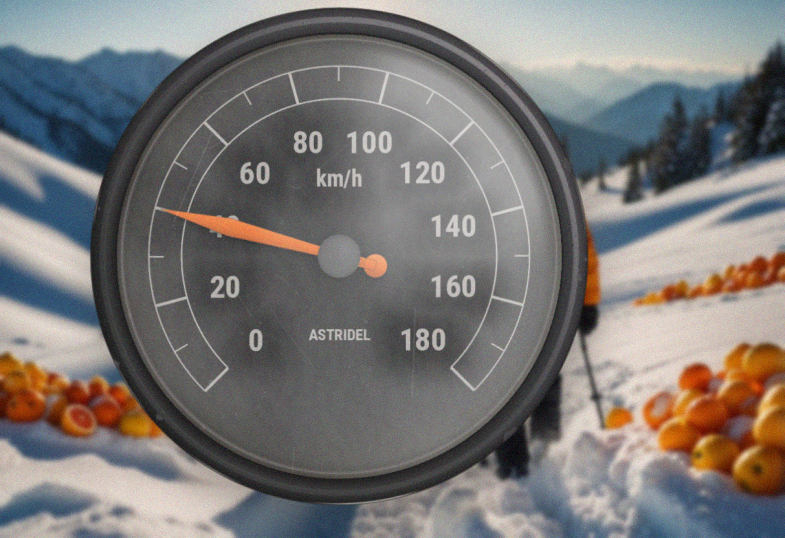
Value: 40 (km/h)
